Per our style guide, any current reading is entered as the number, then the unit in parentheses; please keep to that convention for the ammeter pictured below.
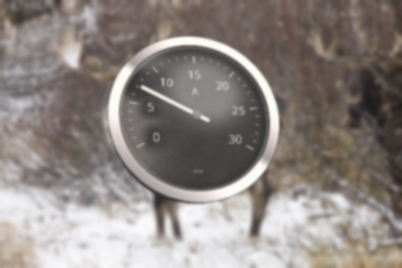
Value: 7 (A)
